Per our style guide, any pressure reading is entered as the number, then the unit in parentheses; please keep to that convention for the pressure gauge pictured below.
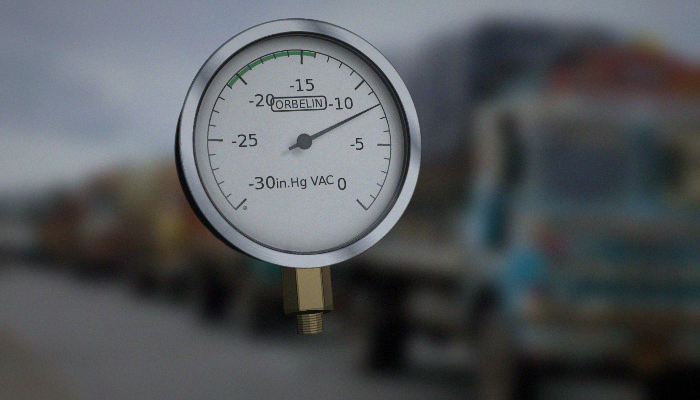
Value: -8 (inHg)
